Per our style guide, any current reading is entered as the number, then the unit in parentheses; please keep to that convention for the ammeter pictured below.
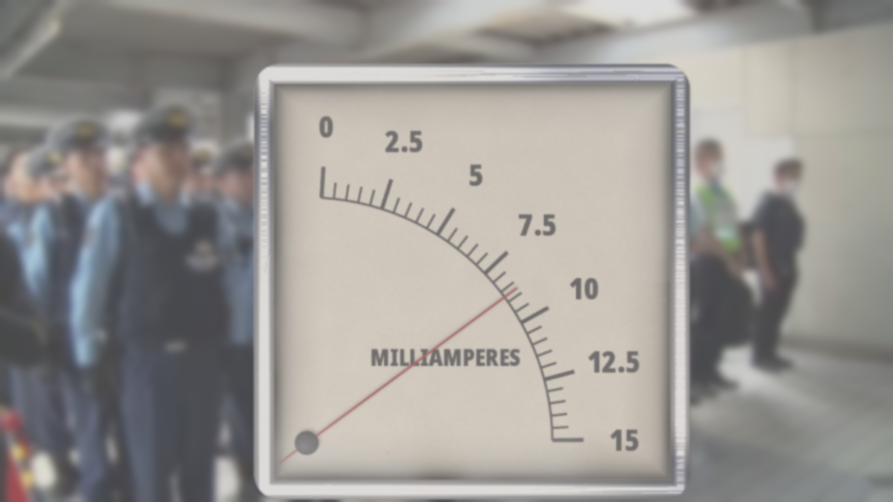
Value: 8.75 (mA)
